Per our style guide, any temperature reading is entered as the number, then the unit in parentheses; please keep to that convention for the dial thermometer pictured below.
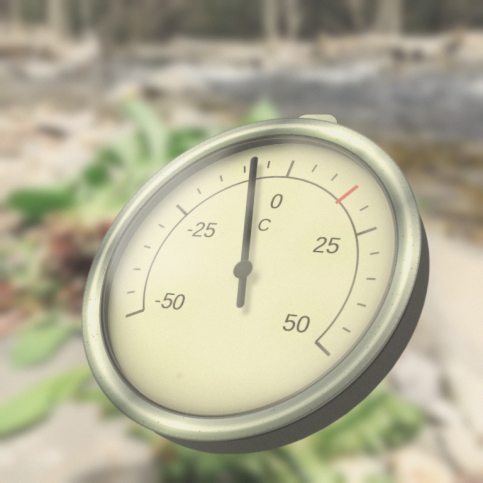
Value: -7.5 (°C)
